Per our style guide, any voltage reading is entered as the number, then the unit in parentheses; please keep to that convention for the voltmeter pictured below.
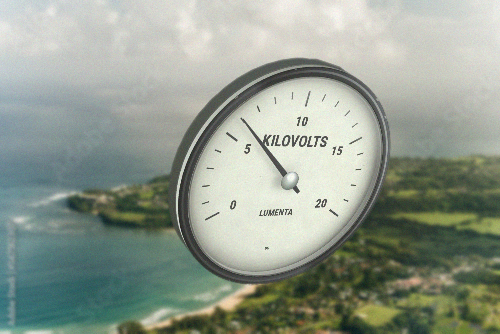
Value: 6 (kV)
